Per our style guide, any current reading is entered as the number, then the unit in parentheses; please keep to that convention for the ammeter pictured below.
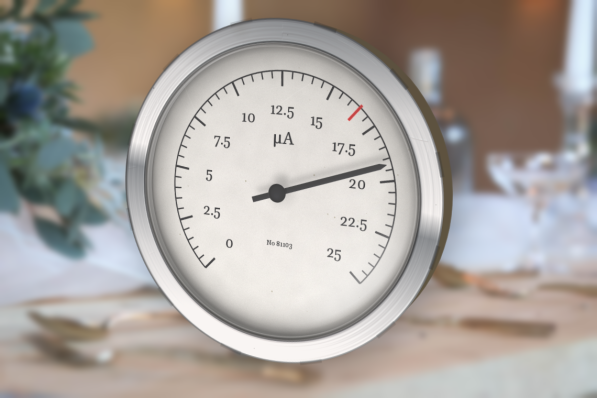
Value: 19.25 (µA)
